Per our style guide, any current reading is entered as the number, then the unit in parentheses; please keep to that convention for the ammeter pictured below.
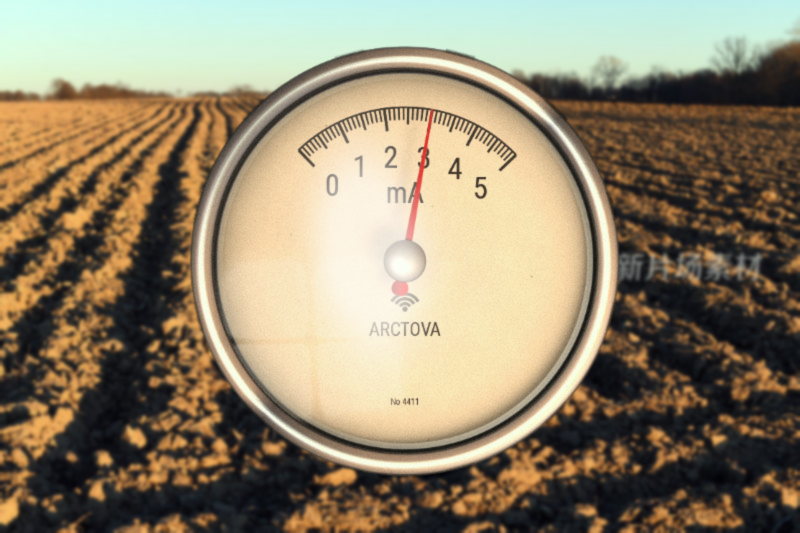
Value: 3 (mA)
